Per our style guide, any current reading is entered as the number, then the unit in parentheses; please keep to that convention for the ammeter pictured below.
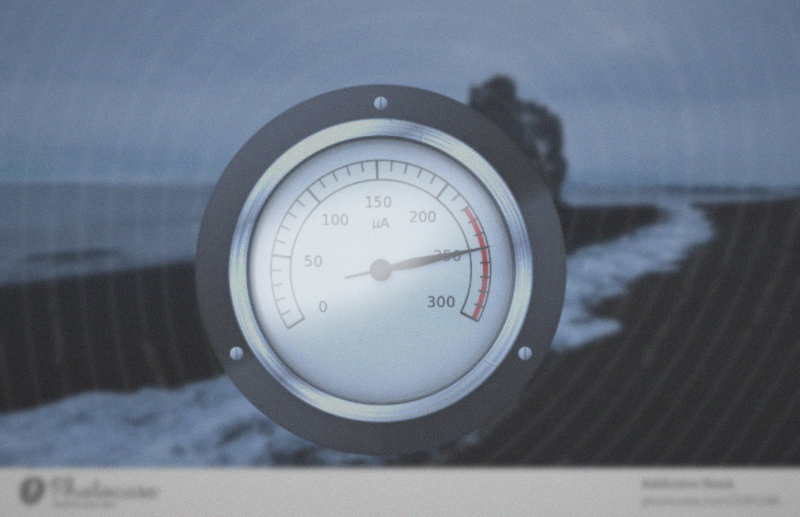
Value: 250 (µA)
